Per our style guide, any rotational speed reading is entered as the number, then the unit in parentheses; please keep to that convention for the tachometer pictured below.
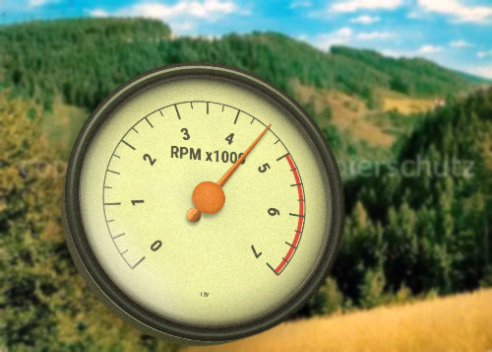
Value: 4500 (rpm)
